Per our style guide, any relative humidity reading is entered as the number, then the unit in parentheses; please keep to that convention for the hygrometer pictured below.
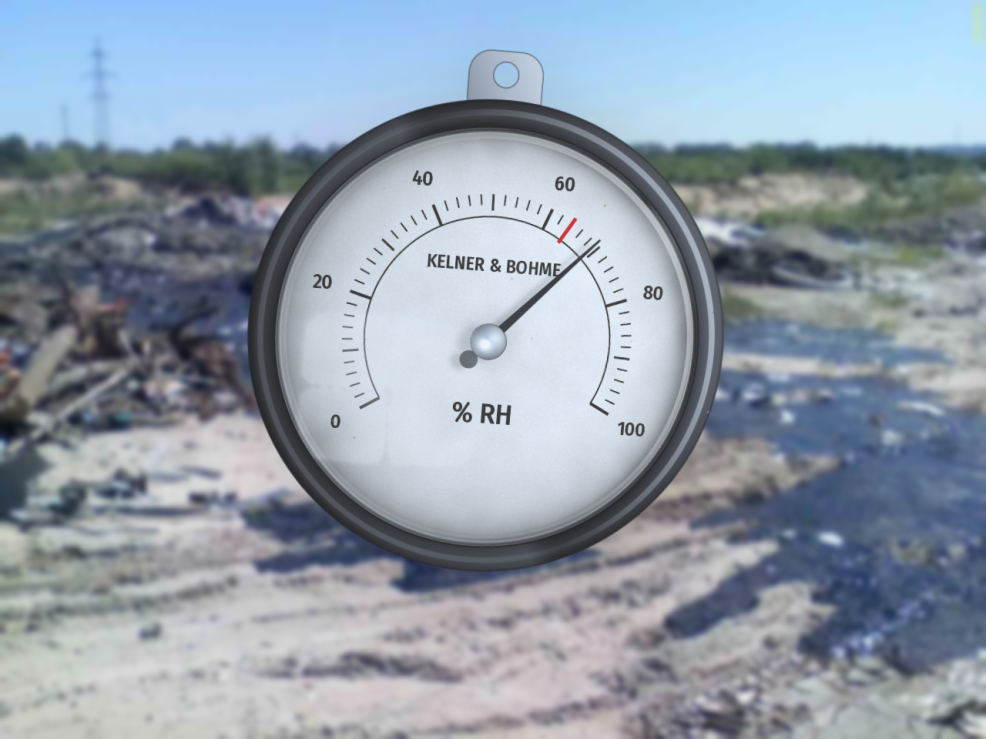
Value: 69 (%)
